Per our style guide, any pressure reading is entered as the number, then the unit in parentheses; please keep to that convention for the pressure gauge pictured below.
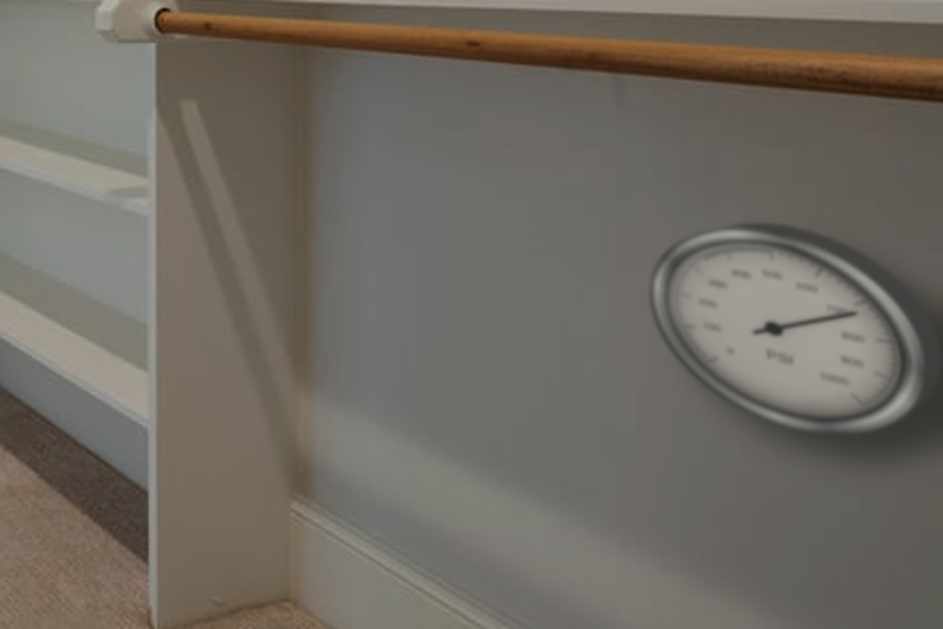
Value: 720 (psi)
